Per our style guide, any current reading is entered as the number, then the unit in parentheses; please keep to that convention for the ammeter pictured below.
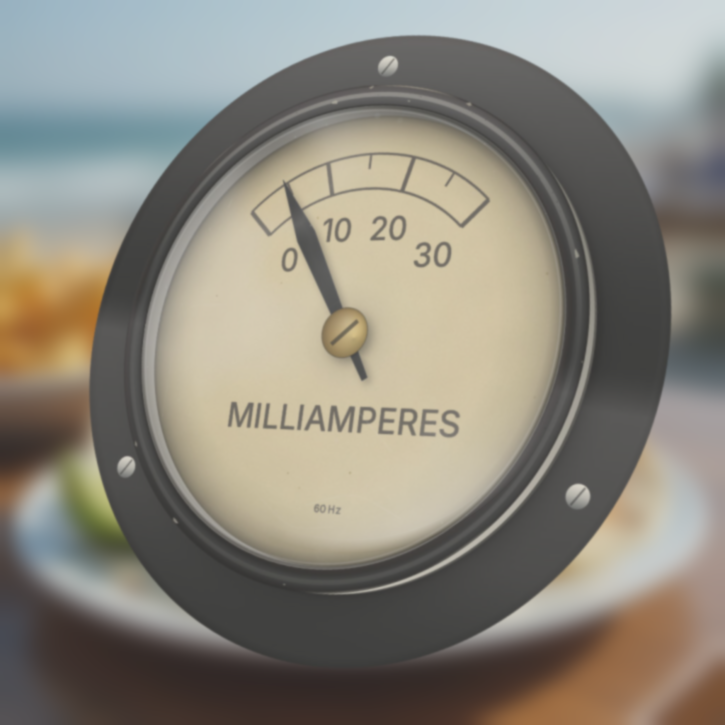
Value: 5 (mA)
